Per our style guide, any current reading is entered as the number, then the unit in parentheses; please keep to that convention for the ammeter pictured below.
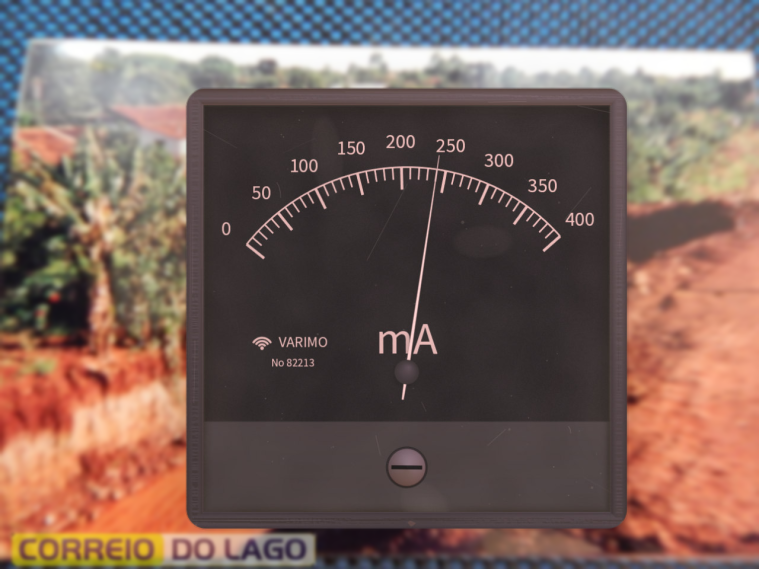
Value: 240 (mA)
